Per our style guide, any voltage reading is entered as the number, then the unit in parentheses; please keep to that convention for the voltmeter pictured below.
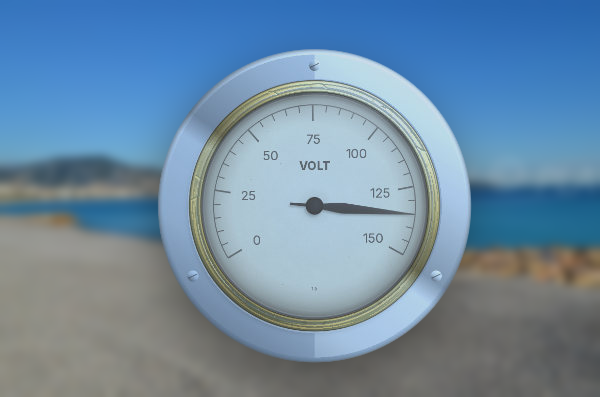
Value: 135 (V)
